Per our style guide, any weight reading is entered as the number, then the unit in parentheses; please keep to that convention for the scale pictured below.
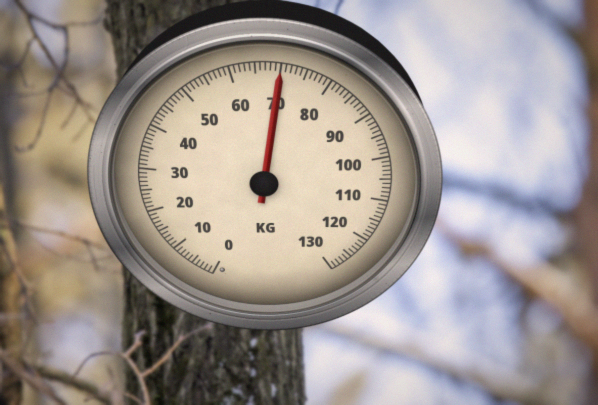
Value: 70 (kg)
